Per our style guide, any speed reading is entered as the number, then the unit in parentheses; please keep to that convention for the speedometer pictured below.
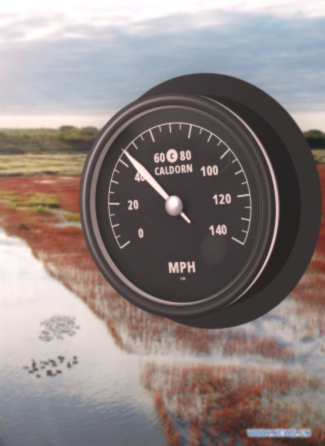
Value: 45 (mph)
